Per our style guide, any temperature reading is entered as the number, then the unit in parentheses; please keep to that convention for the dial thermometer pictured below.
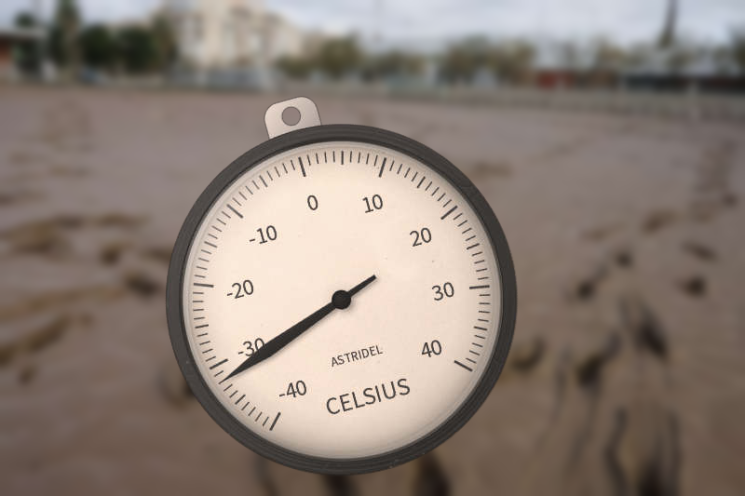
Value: -32 (°C)
